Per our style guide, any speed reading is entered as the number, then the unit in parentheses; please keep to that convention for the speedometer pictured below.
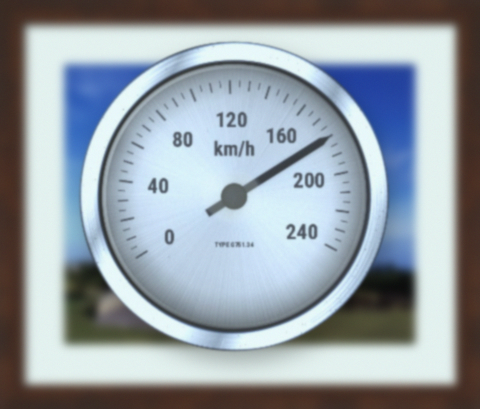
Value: 180 (km/h)
